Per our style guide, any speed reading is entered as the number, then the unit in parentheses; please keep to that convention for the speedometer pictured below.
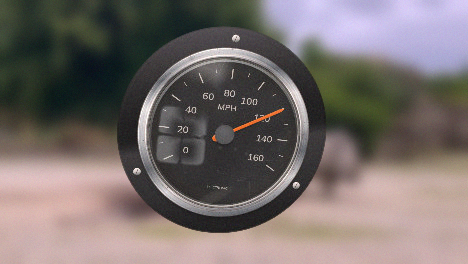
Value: 120 (mph)
